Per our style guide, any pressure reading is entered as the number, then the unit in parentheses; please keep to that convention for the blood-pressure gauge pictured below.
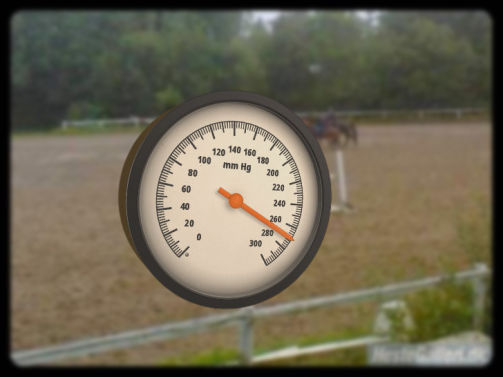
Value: 270 (mmHg)
